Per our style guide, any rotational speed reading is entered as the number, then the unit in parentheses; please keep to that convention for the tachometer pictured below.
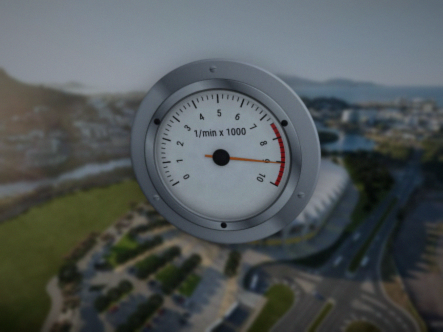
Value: 9000 (rpm)
